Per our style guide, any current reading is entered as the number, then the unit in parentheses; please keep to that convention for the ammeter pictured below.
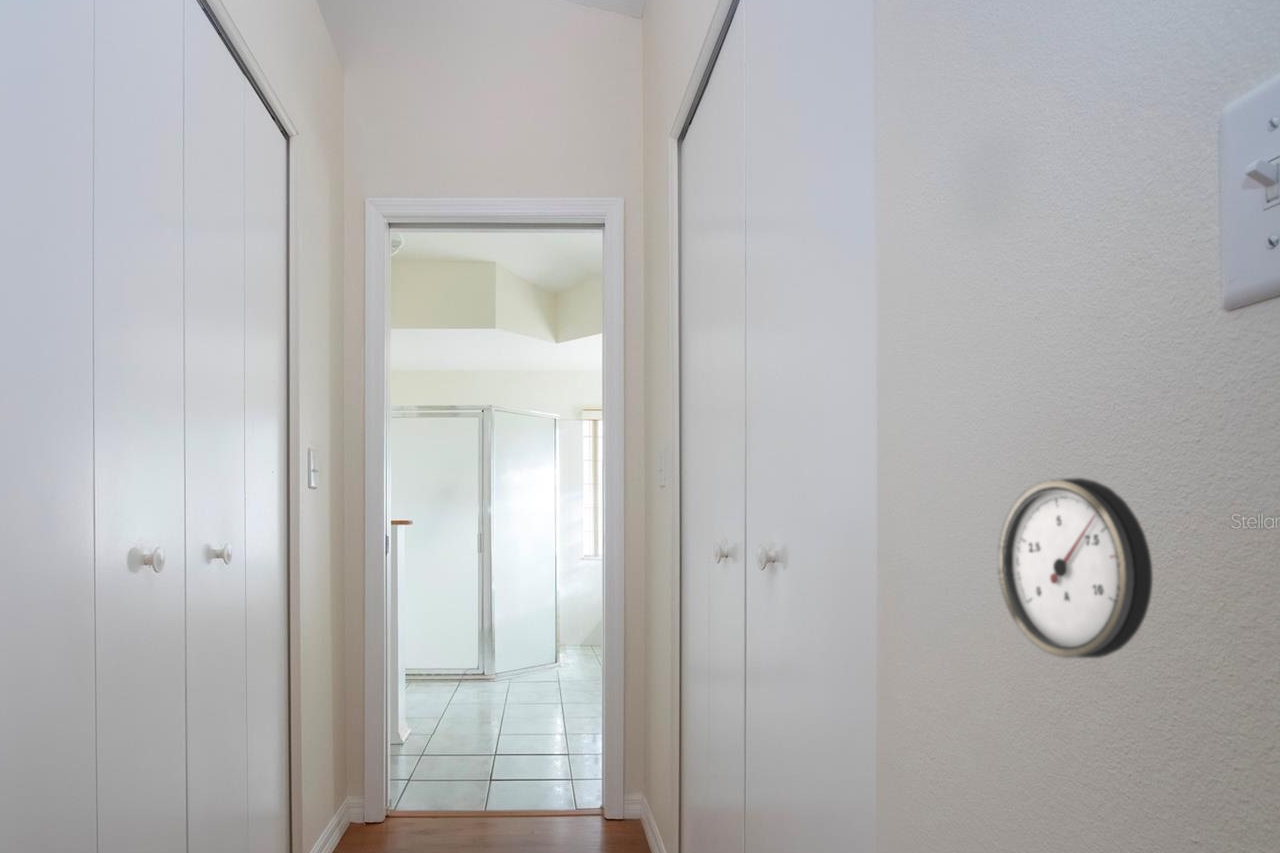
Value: 7 (A)
